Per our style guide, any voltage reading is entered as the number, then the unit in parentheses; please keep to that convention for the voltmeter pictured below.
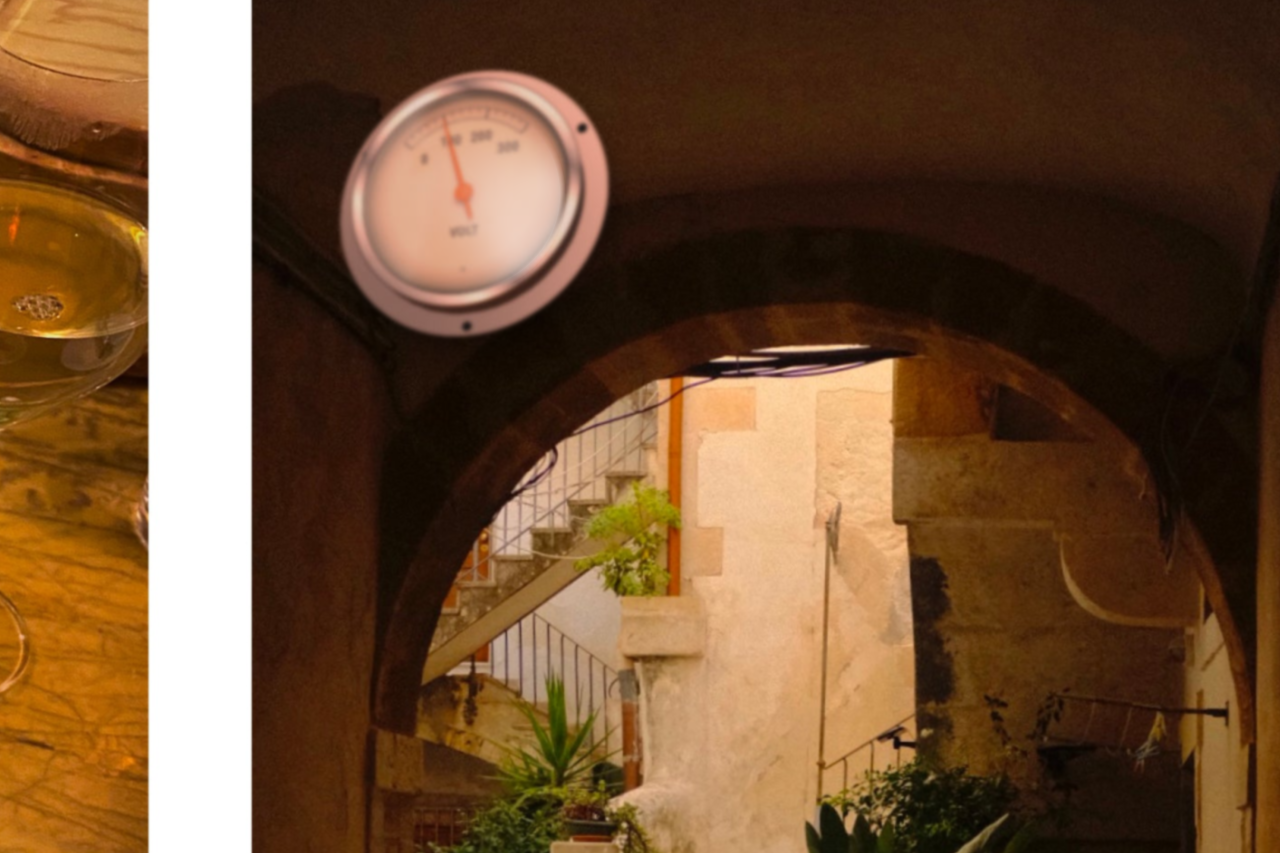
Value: 100 (V)
